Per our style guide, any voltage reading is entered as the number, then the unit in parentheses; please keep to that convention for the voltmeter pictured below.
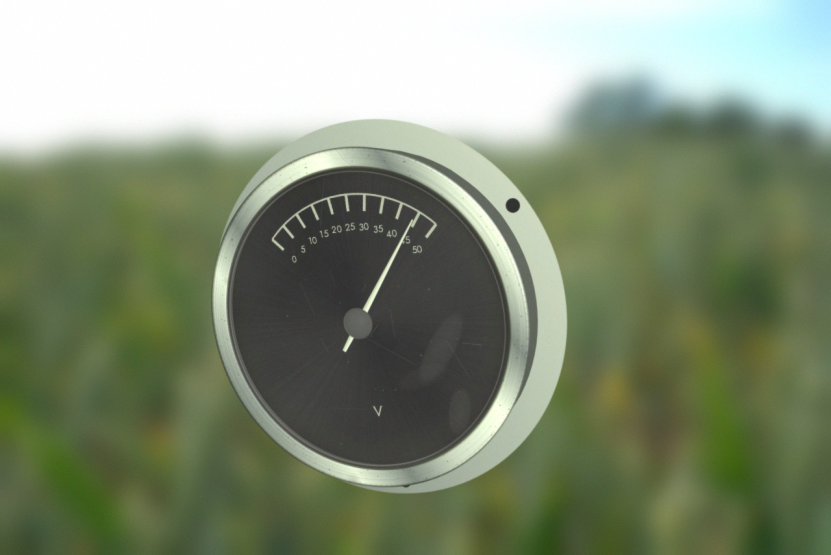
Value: 45 (V)
